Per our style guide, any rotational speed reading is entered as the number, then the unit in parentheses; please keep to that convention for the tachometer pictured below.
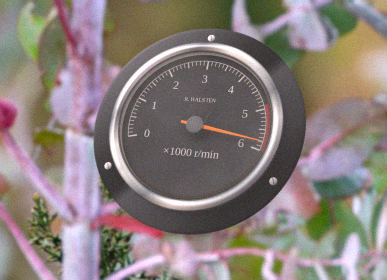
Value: 5800 (rpm)
